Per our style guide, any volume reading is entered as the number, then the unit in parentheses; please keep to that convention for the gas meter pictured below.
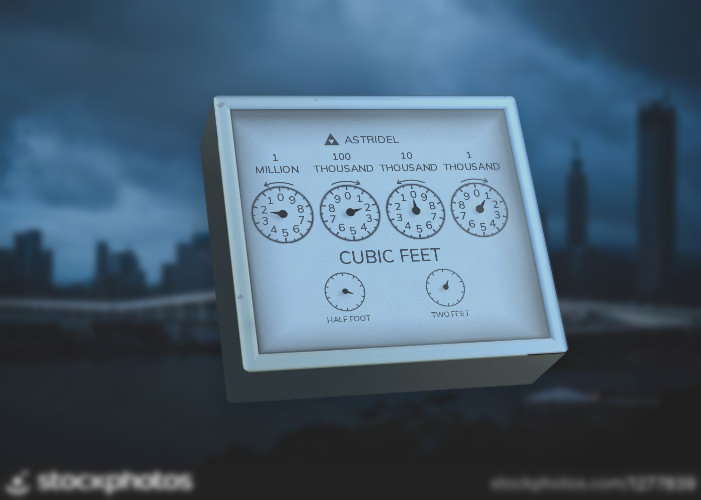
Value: 220100 (ft³)
